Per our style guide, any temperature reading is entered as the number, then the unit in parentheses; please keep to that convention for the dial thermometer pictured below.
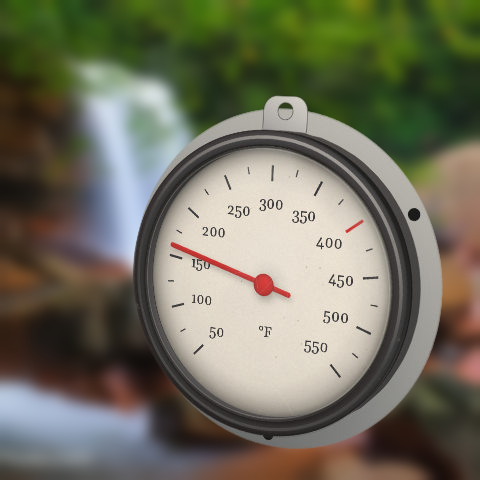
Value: 162.5 (°F)
